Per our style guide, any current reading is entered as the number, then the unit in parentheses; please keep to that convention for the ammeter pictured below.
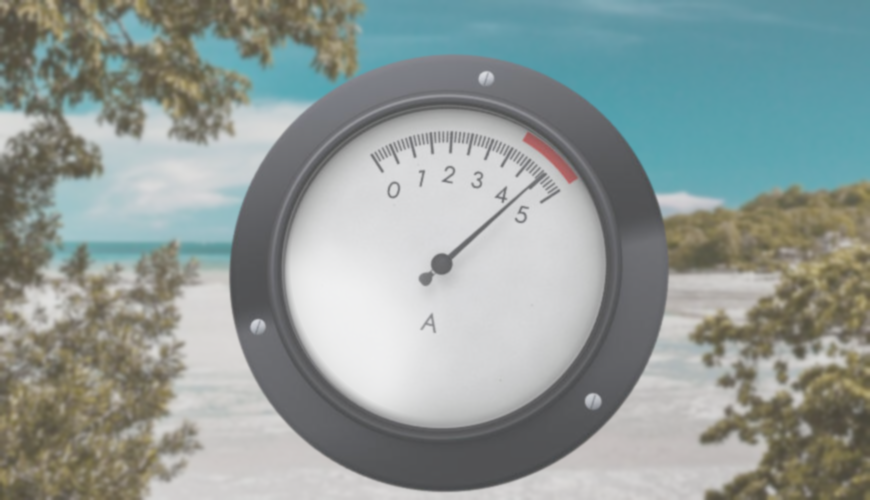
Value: 4.5 (A)
